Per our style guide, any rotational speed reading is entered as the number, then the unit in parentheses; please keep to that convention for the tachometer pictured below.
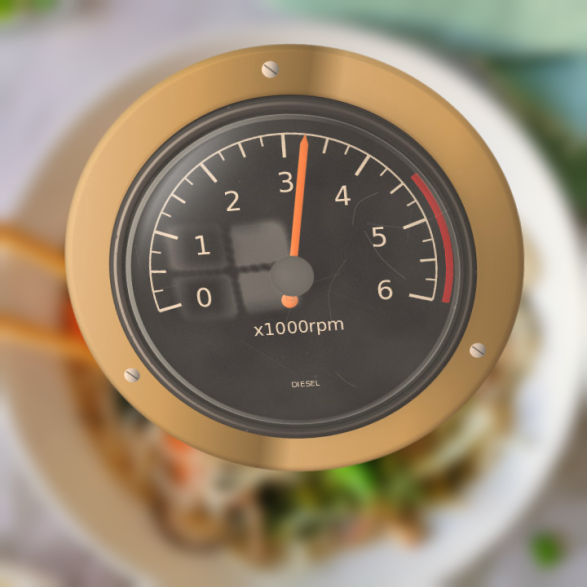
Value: 3250 (rpm)
